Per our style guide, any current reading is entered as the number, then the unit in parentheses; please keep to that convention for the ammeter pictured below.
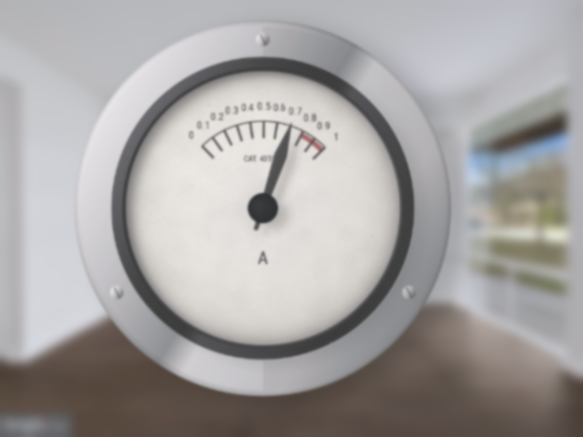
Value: 0.7 (A)
